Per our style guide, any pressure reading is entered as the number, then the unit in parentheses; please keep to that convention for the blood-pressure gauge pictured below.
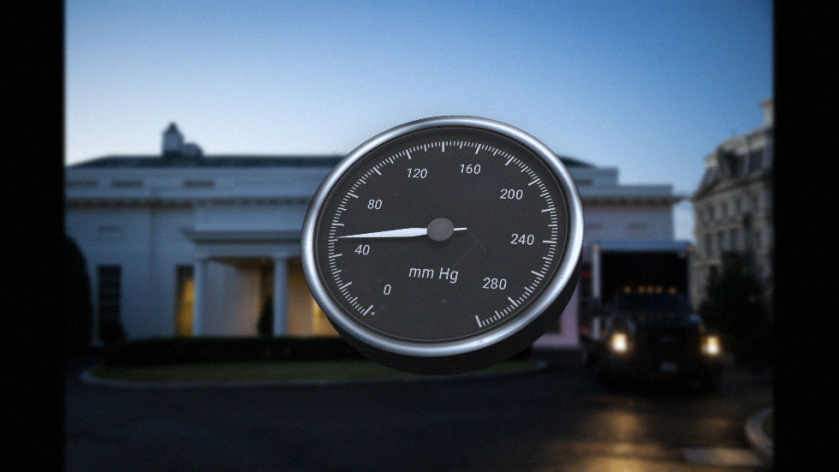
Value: 50 (mmHg)
